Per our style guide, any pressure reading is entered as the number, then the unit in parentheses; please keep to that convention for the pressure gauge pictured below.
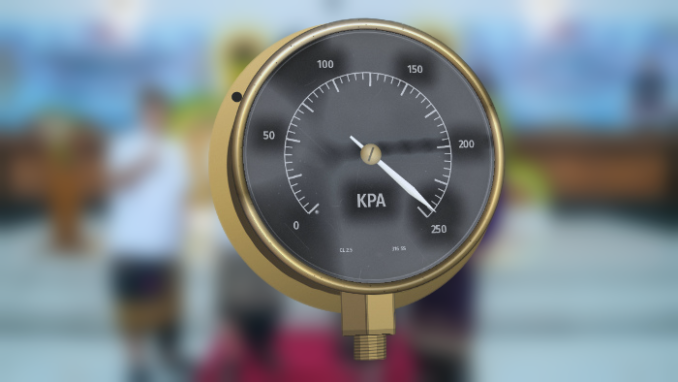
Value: 245 (kPa)
